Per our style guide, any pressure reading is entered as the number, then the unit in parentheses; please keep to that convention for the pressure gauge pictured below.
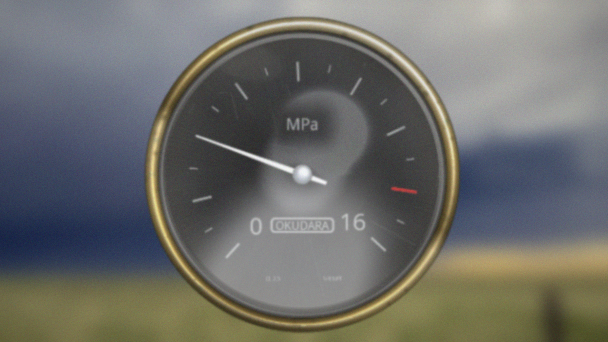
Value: 4 (MPa)
